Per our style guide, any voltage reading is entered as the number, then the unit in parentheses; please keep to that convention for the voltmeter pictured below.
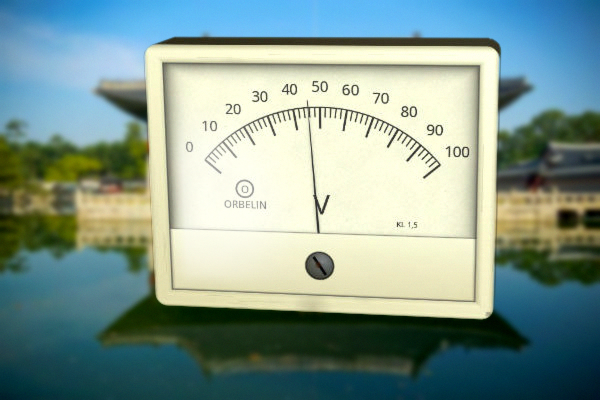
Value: 46 (V)
